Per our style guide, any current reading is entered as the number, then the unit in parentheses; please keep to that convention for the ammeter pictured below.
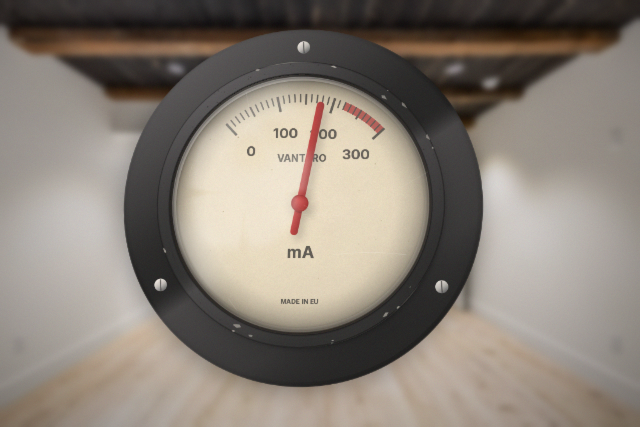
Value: 180 (mA)
